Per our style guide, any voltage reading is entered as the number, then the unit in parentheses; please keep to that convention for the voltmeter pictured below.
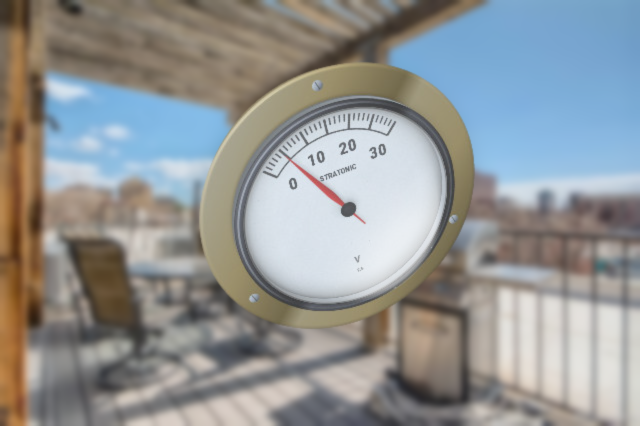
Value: 5 (V)
